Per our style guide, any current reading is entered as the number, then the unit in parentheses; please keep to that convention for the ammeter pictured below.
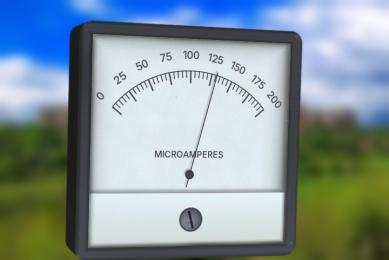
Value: 130 (µA)
